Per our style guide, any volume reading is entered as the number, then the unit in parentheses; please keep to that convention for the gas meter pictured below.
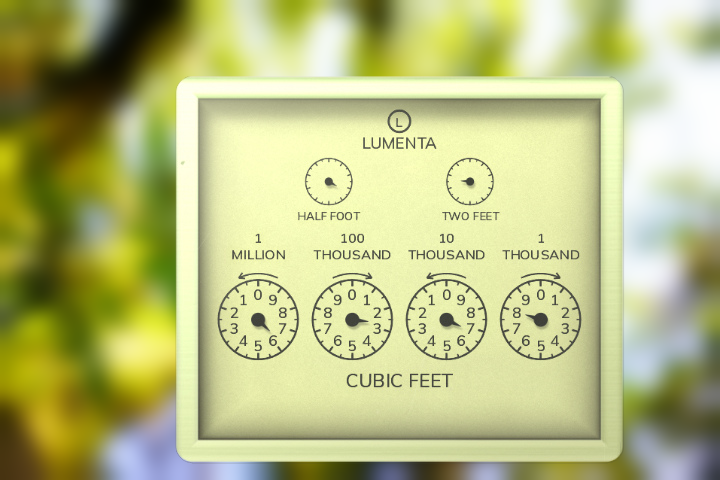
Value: 626800 (ft³)
